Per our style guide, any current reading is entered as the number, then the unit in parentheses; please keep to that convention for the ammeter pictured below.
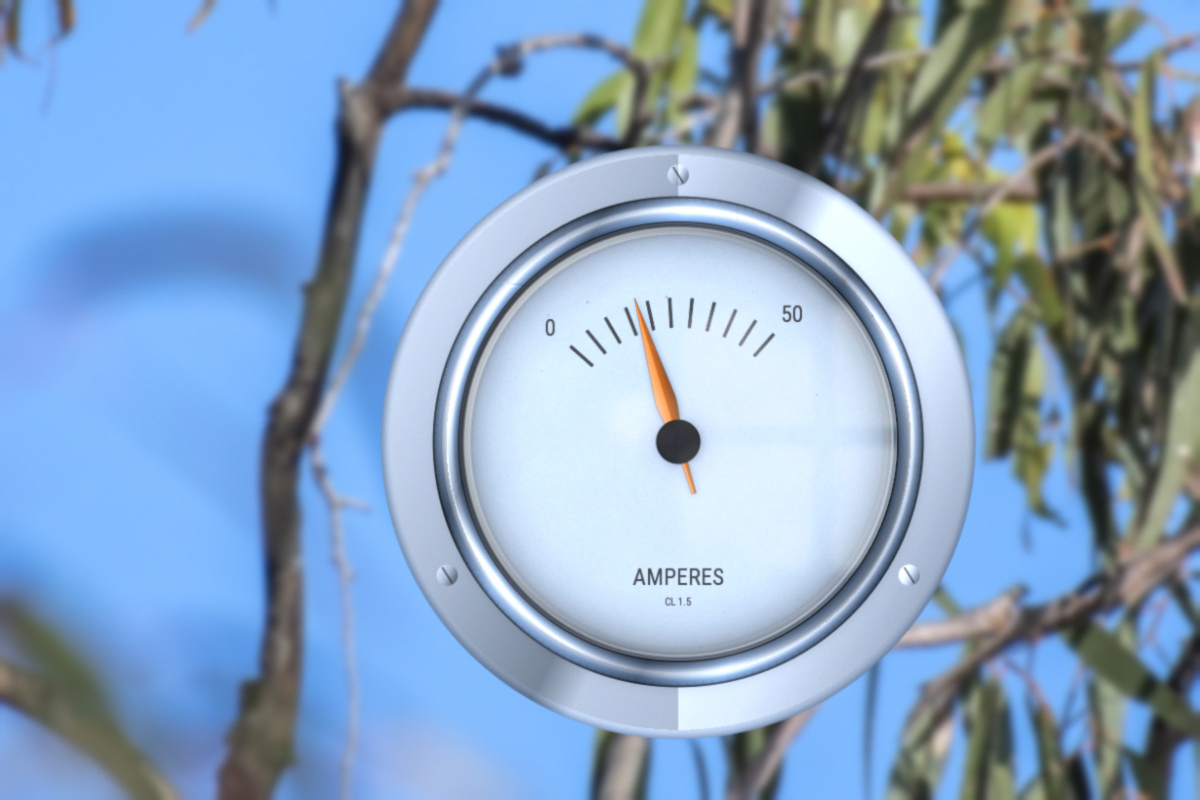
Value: 17.5 (A)
